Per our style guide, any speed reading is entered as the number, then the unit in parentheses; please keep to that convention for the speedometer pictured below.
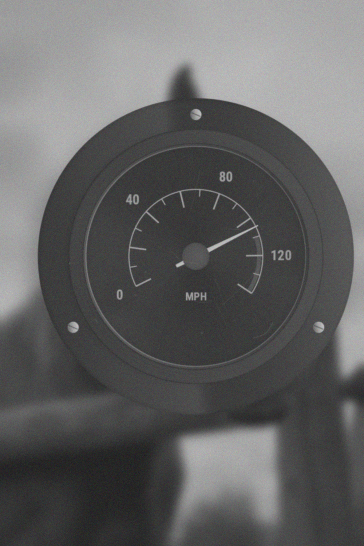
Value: 105 (mph)
